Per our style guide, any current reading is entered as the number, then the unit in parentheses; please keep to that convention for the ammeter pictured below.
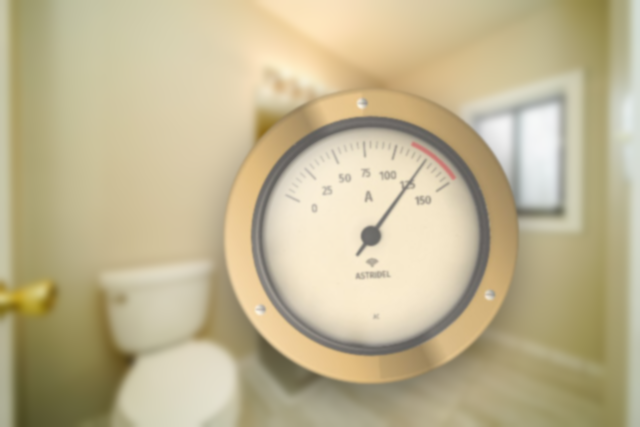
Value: 125 (A)
